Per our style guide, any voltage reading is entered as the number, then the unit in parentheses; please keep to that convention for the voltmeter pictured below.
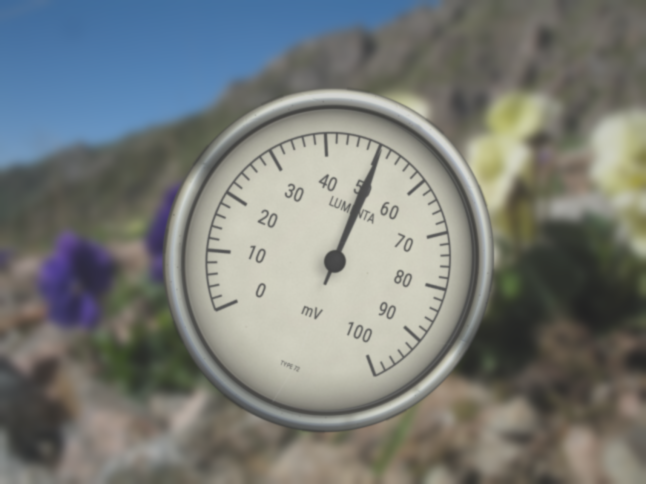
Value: 50 (mV)
